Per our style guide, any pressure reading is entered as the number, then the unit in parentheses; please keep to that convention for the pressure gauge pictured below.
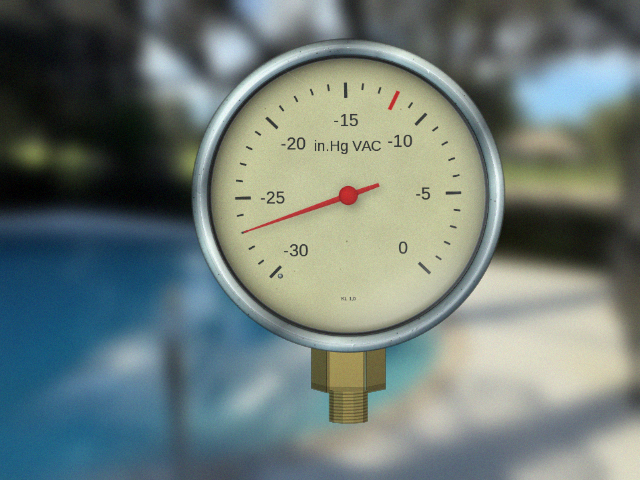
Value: -27 (inHg)
